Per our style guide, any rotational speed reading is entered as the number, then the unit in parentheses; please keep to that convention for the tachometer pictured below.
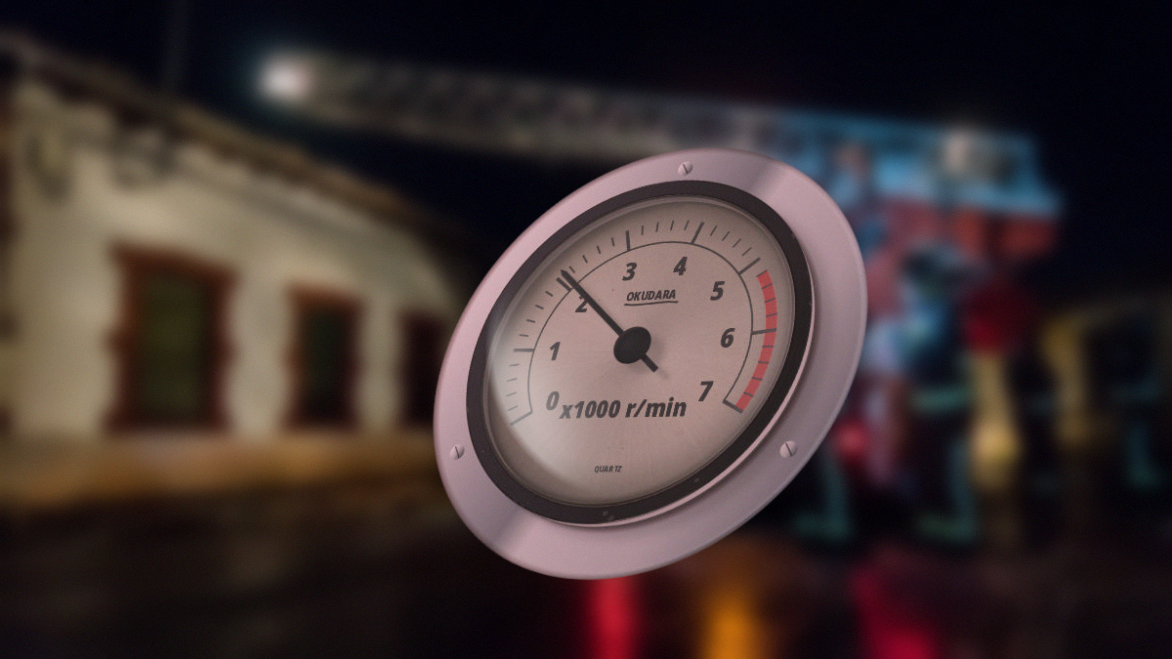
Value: 2100 (rpm)
